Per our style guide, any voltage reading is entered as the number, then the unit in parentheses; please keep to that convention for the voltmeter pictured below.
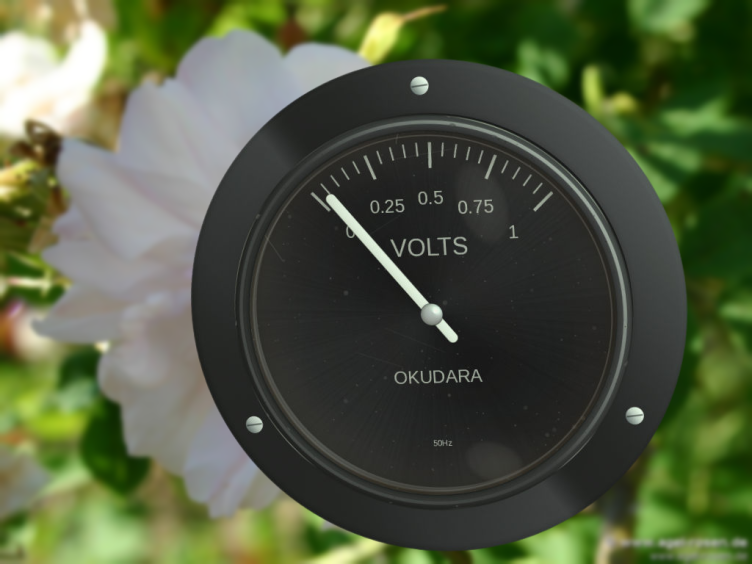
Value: 0.05 (V)
